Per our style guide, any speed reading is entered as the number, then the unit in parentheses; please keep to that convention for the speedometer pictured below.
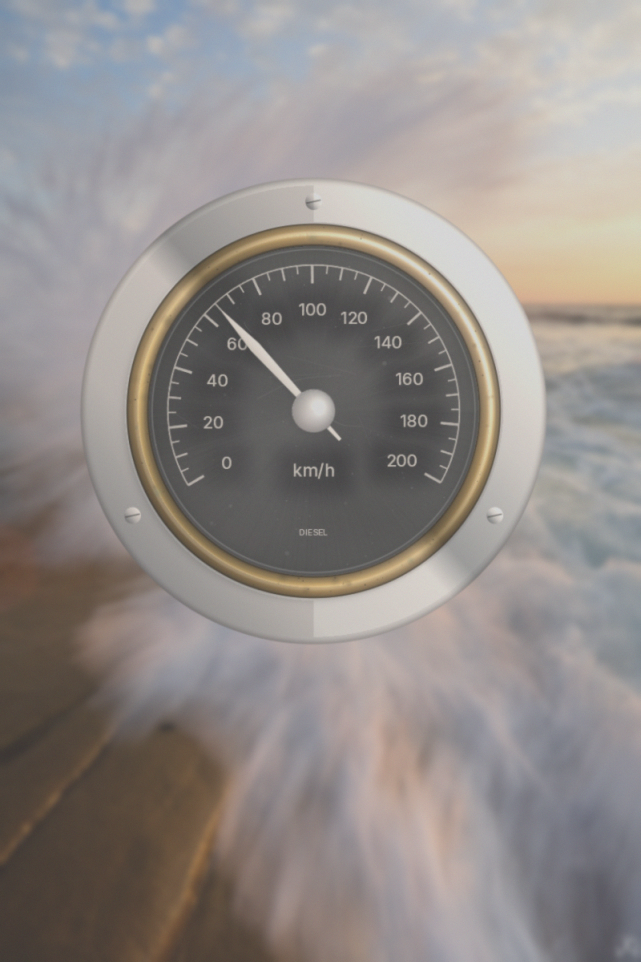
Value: 65 (km/h)
